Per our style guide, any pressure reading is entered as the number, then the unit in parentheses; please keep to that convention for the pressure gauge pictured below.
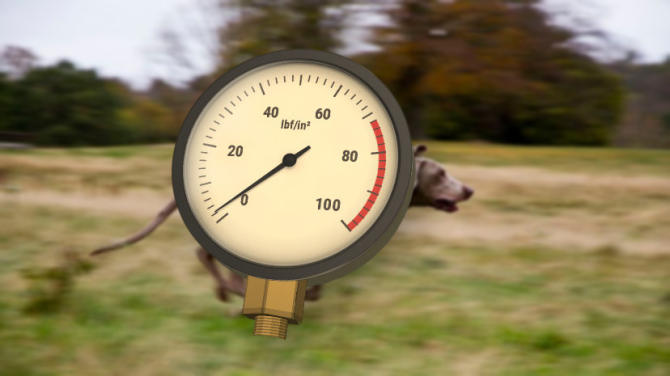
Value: 2 (psi)
